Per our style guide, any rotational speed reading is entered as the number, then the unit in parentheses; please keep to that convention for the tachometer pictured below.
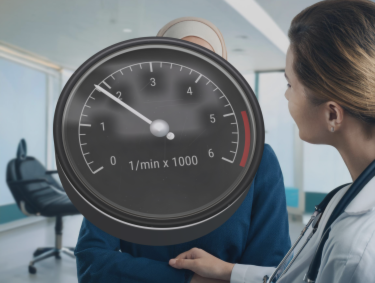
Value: 1800 (rpm)
